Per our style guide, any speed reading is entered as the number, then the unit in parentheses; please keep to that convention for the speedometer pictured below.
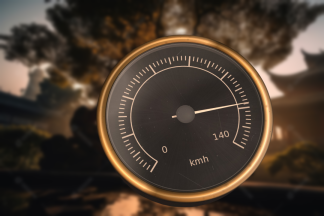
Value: 118 (km/h)
